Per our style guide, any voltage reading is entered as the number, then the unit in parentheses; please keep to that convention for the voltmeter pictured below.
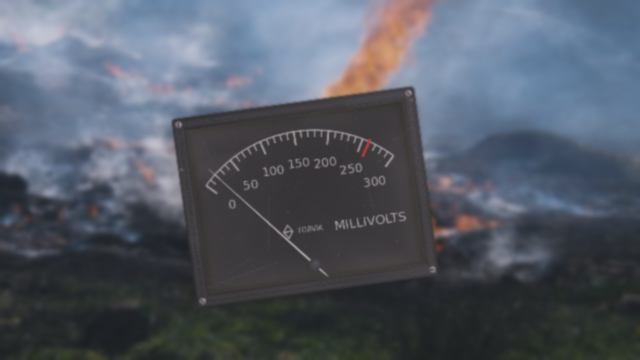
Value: 20 (mV)
